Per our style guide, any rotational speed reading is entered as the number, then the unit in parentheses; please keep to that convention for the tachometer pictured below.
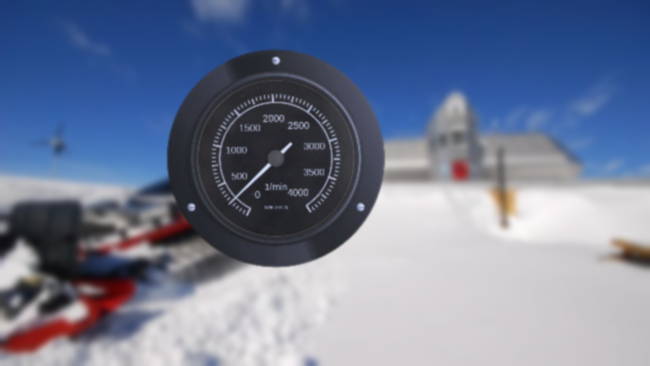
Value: 250 (rpm)
